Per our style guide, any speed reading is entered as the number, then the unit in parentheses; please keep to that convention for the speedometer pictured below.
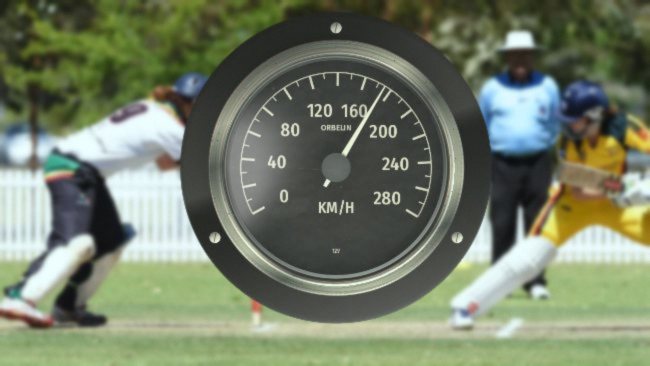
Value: 175 (km/h)
